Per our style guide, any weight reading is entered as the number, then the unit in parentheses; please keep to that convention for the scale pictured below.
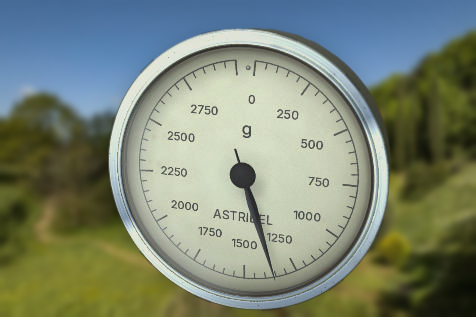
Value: 1350 (g)
